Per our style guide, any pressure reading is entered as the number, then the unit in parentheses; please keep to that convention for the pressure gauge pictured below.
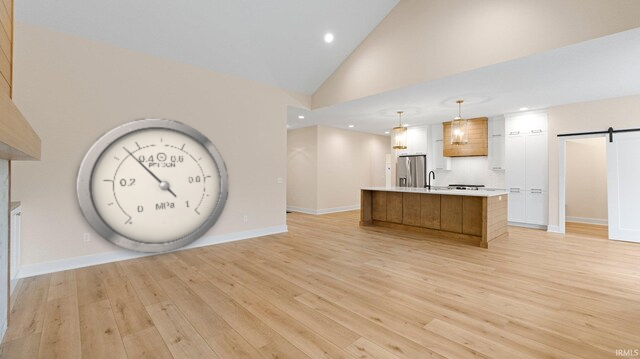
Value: 0.35 (MPa)
